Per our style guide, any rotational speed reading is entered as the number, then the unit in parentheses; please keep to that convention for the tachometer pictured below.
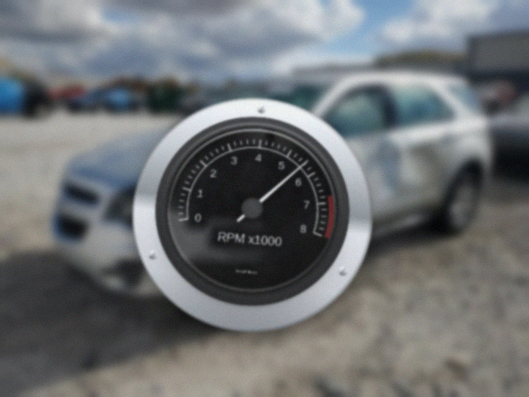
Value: 5600 (rpm)
